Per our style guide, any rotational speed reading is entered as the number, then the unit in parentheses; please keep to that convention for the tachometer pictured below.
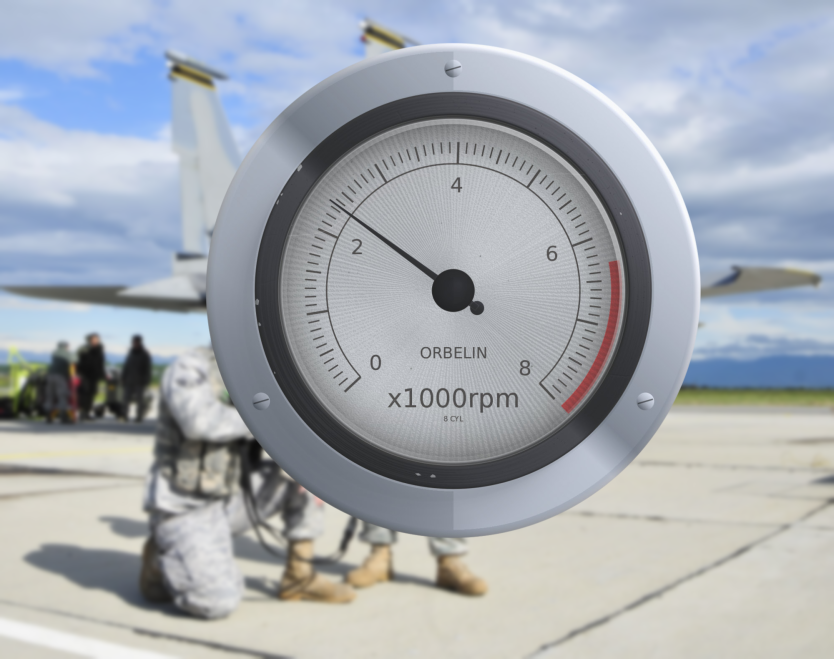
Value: 2350 (rpm)
